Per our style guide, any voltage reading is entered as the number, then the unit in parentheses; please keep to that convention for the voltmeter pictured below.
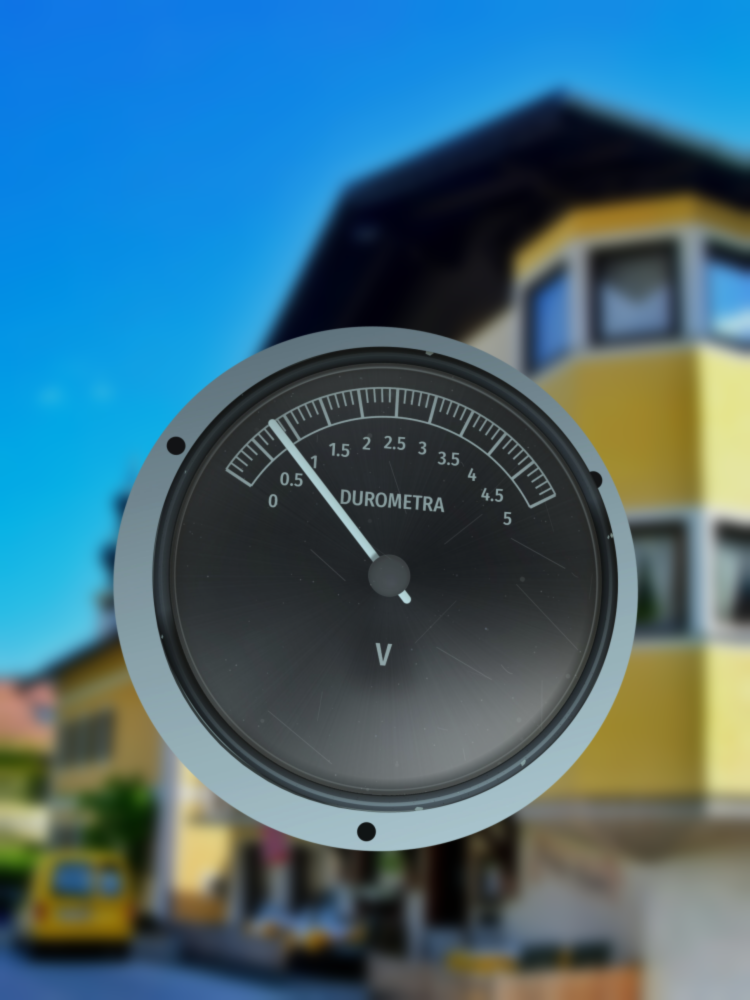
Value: 0.8 (V)
